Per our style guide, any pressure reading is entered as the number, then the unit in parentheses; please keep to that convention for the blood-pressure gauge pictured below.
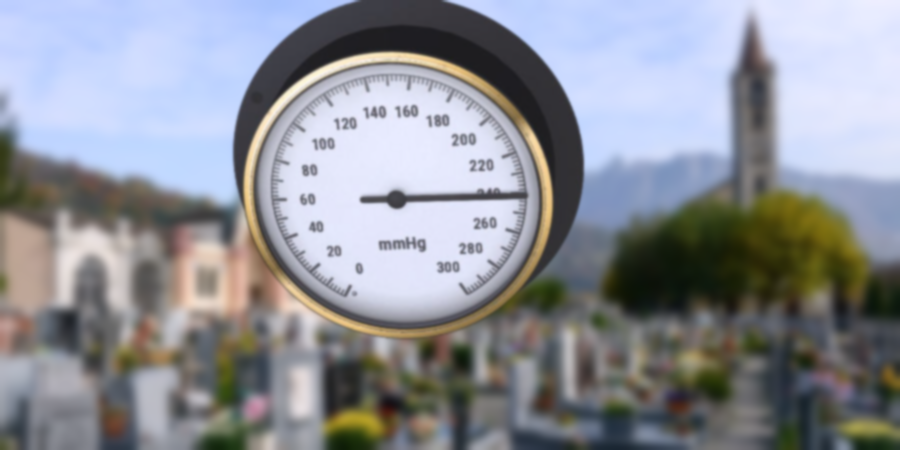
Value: 240 (mmHg)
